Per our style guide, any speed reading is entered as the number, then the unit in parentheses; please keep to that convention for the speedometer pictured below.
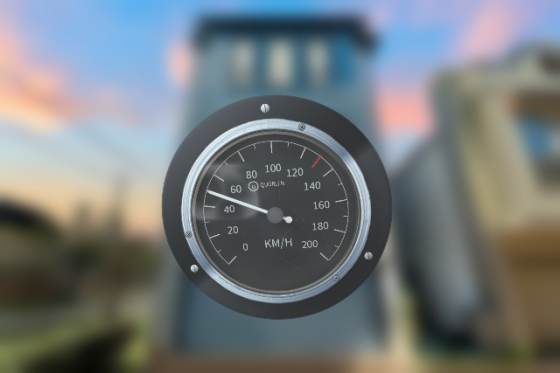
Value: 50 (km/h)
